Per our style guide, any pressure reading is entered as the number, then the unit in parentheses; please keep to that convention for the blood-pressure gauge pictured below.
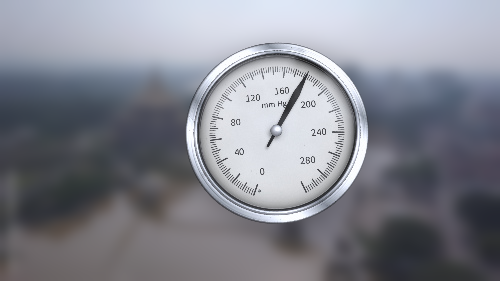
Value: 180 (mmHg)
